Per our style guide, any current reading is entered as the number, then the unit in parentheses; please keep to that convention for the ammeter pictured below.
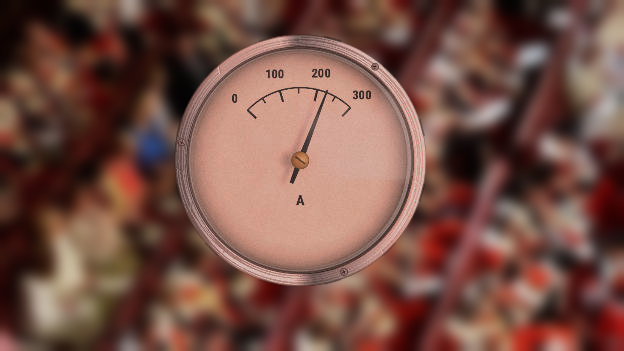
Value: 225 (A)
